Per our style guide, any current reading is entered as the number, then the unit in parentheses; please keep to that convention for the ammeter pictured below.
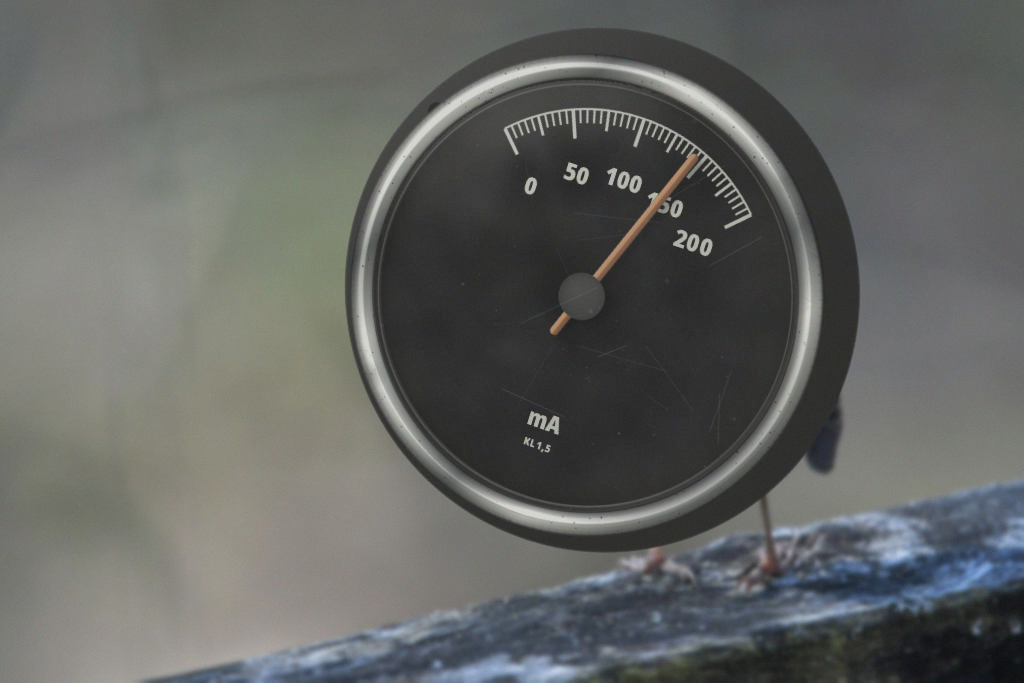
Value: 145 (mA)
